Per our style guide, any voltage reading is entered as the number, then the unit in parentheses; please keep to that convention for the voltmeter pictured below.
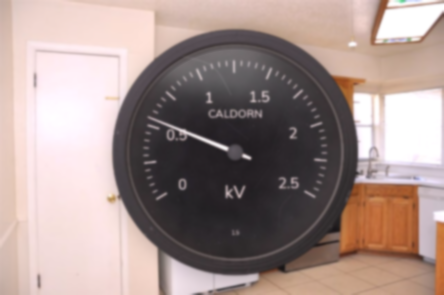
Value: 0.55 (kV)
